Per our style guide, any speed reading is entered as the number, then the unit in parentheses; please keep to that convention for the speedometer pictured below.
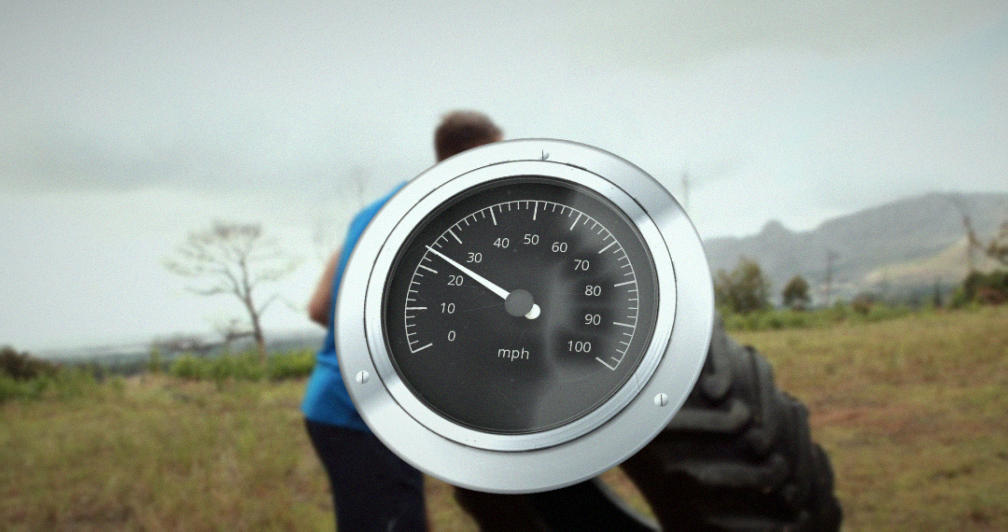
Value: 24 (mph)
